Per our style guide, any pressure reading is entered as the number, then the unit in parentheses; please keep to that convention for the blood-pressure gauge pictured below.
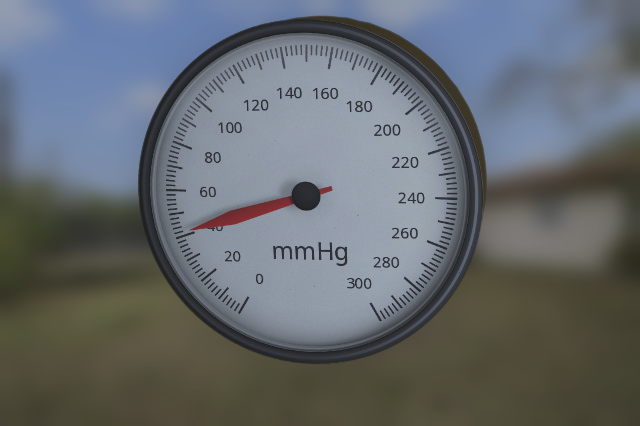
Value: 42 (mmHg)
